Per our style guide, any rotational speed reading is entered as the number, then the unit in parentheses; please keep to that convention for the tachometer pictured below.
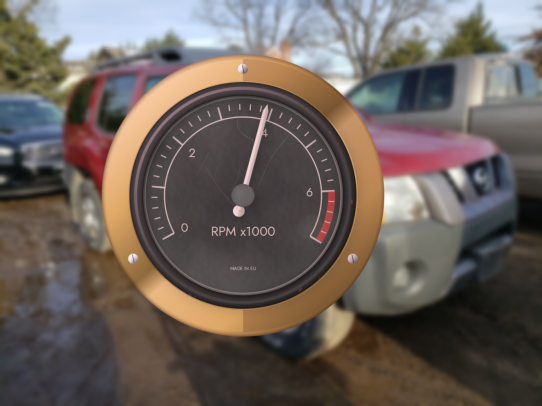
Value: 3900 (rpm)
